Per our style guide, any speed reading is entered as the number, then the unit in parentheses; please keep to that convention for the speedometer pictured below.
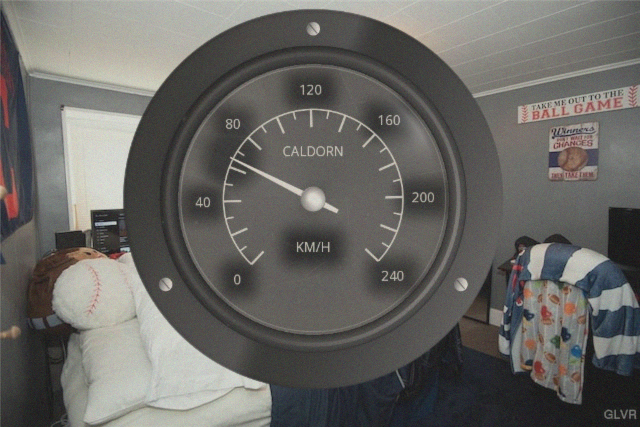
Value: 65 (km/h)
